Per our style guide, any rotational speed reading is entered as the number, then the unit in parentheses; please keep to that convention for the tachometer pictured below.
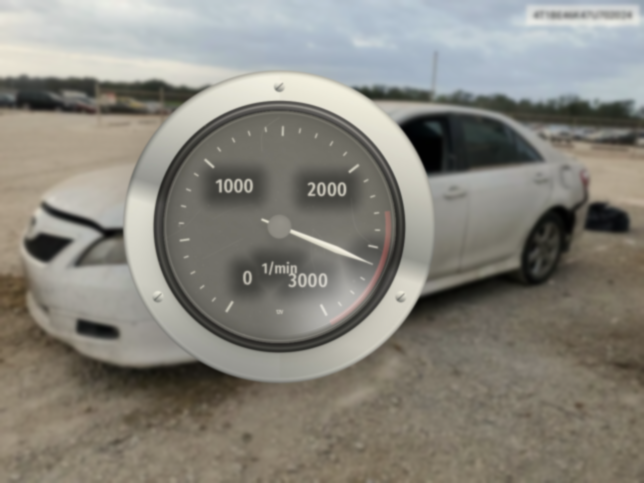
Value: 2600 (rpm)
